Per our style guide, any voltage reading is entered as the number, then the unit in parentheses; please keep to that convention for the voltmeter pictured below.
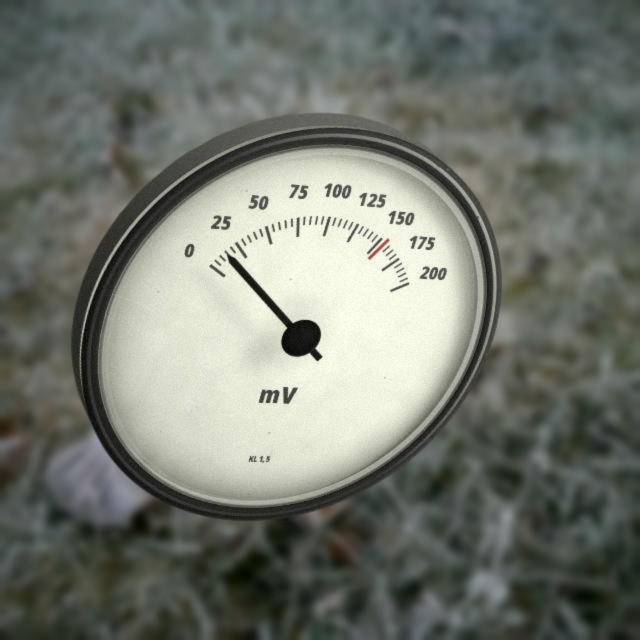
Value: 15 (mV)
